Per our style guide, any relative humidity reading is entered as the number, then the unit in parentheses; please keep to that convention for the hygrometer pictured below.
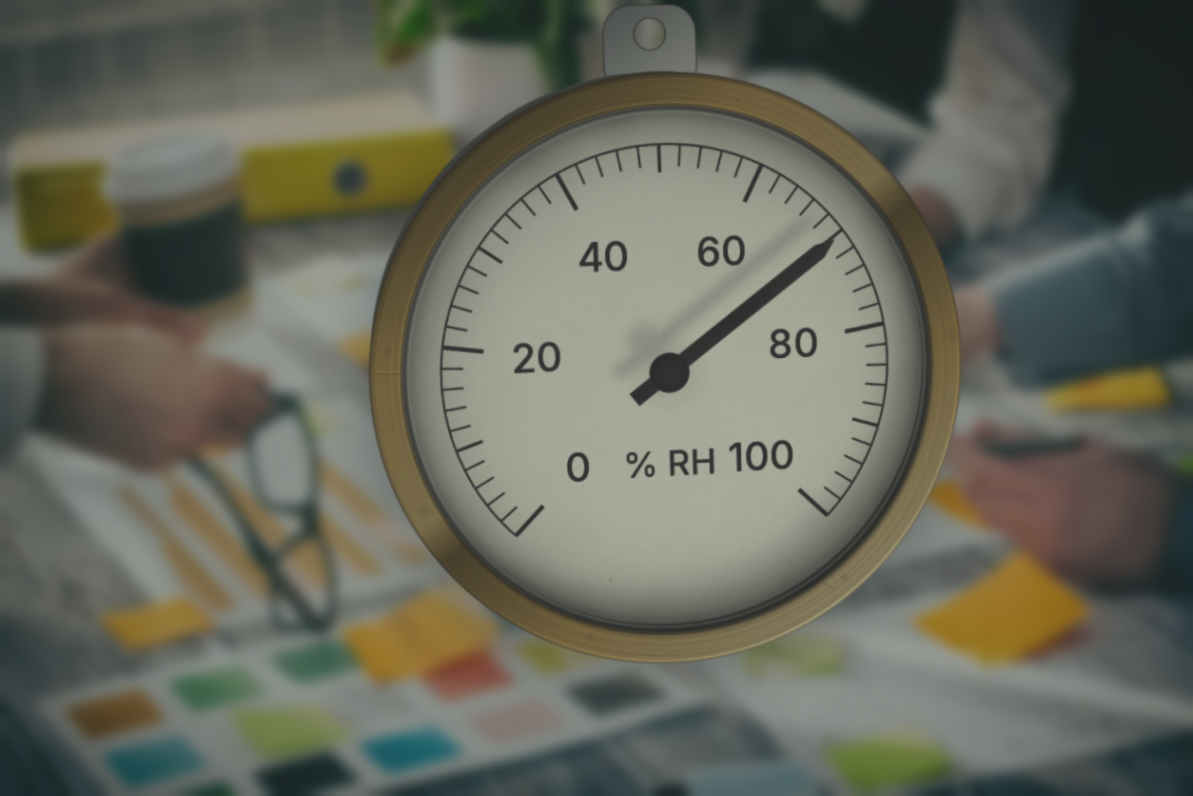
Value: 70 (%)
